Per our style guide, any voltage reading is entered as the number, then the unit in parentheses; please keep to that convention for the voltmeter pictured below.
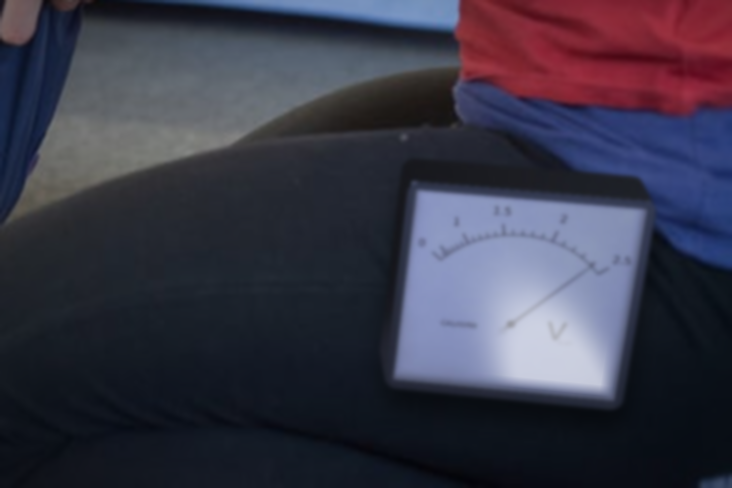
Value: 2.4 (V)
